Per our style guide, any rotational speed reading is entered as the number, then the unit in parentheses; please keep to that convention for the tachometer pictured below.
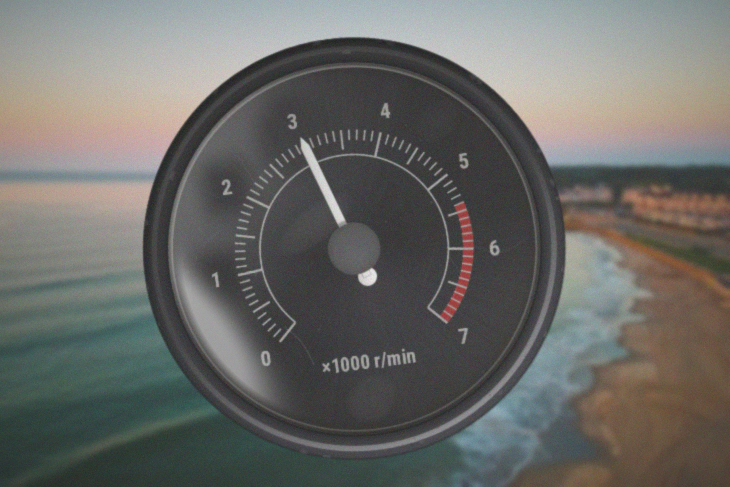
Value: 3000 (rpm)
